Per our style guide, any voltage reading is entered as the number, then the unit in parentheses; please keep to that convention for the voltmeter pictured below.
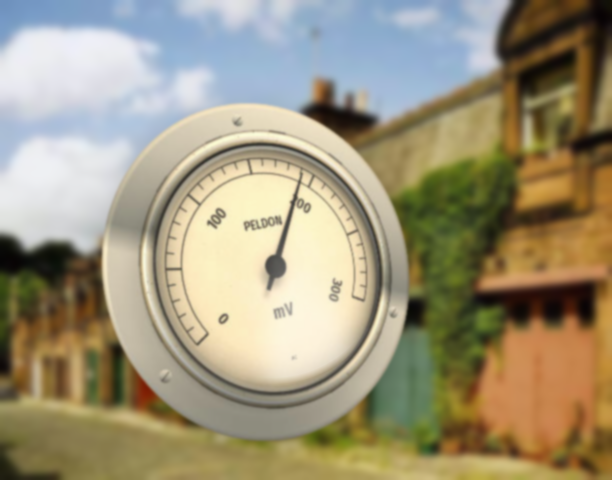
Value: 190 (mV)
